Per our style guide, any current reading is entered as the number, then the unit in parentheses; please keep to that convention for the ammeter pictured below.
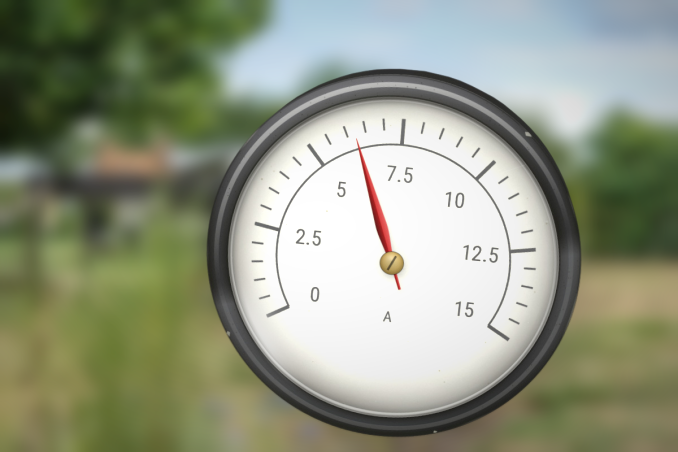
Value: 6.25 (A)
